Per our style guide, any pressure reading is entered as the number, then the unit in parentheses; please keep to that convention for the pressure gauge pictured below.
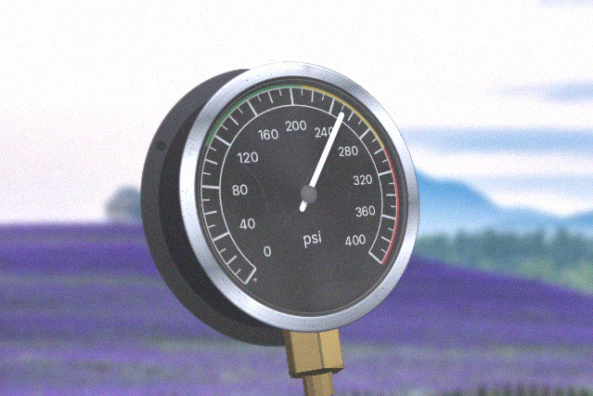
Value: 250 (psi)
